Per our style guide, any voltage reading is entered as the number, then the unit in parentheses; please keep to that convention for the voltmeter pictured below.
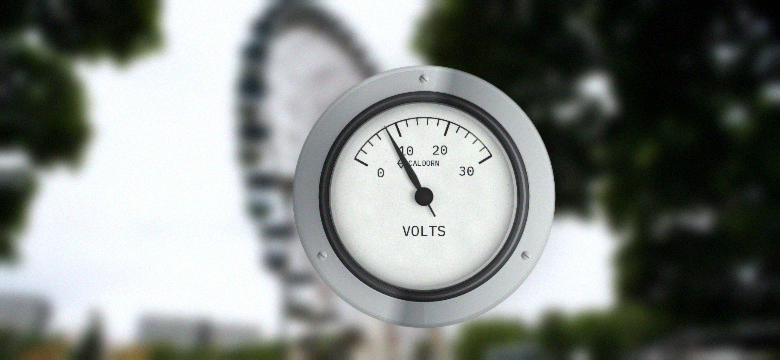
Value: 8 (V)
